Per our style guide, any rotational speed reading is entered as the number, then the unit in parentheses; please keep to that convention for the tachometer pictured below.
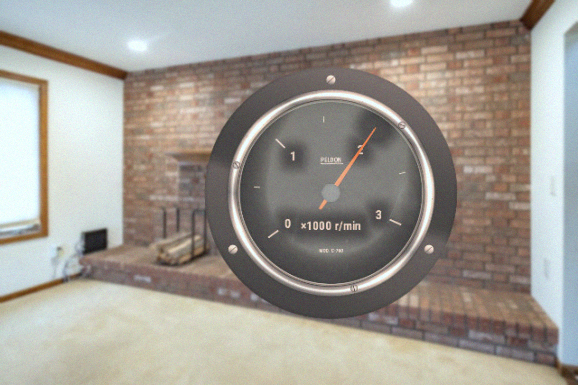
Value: 2000 (rpm)
